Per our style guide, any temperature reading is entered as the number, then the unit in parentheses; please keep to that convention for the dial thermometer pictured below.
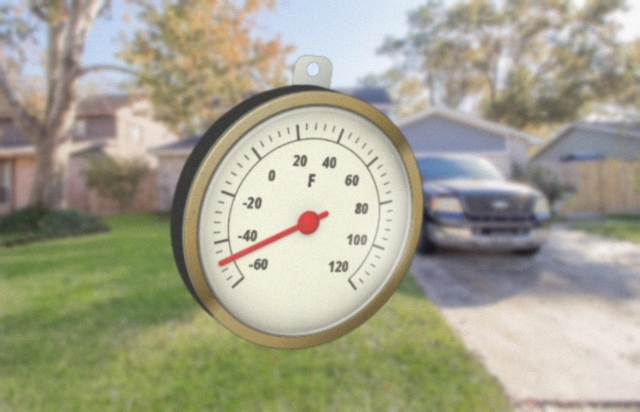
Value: -48 (°F)
